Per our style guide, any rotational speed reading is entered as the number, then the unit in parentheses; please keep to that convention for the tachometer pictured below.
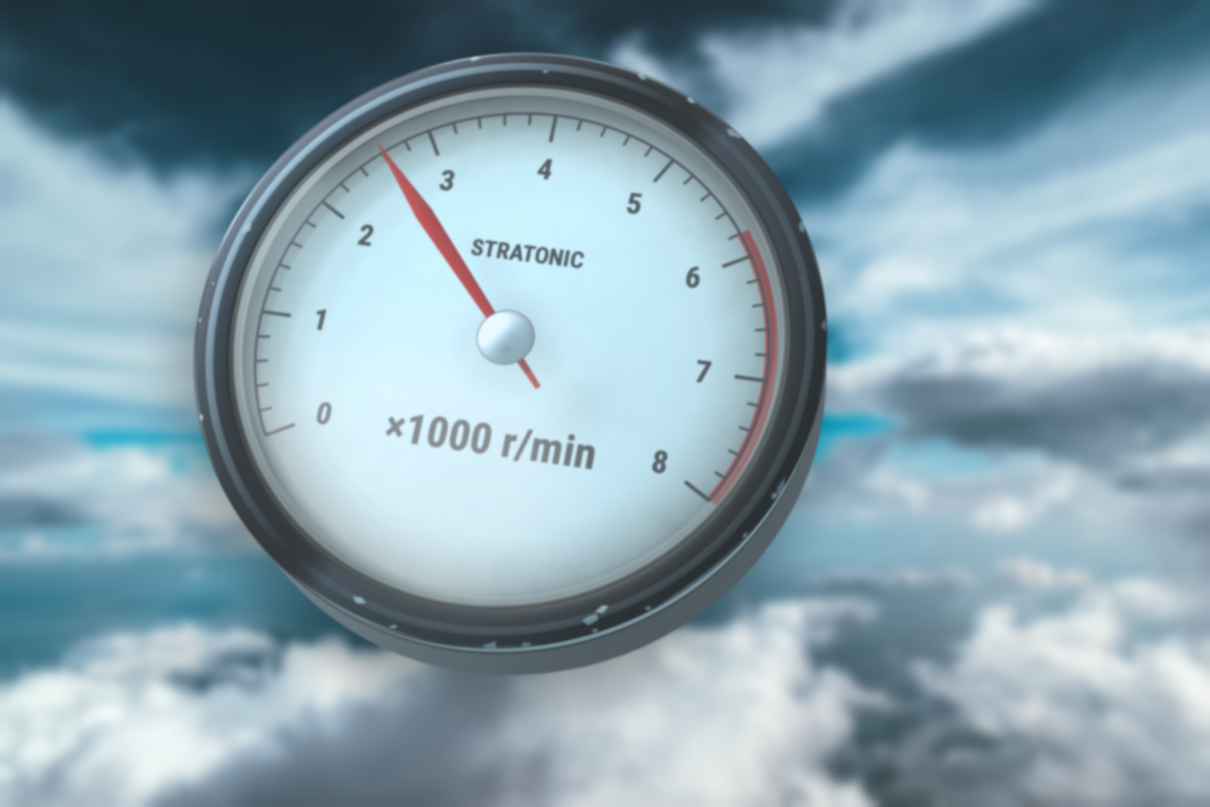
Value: 2600 (rpm)
